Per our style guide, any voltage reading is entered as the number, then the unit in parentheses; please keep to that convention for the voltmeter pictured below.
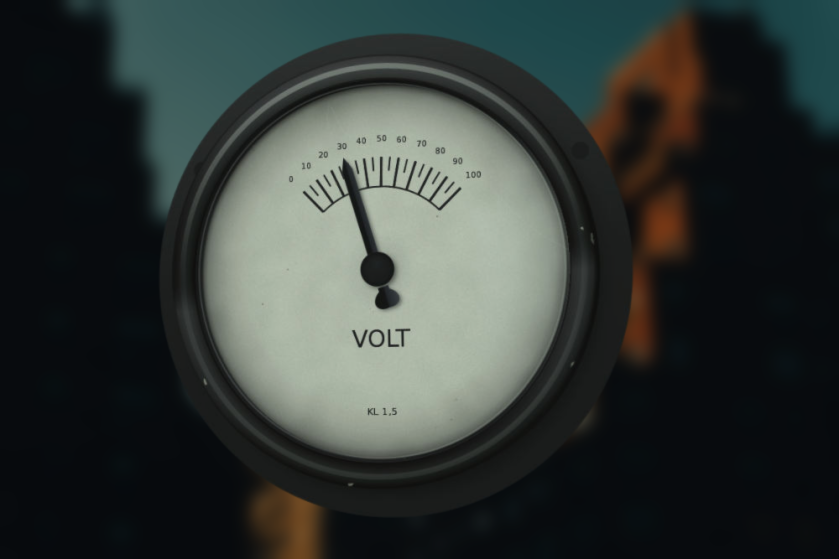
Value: 30 (V)
